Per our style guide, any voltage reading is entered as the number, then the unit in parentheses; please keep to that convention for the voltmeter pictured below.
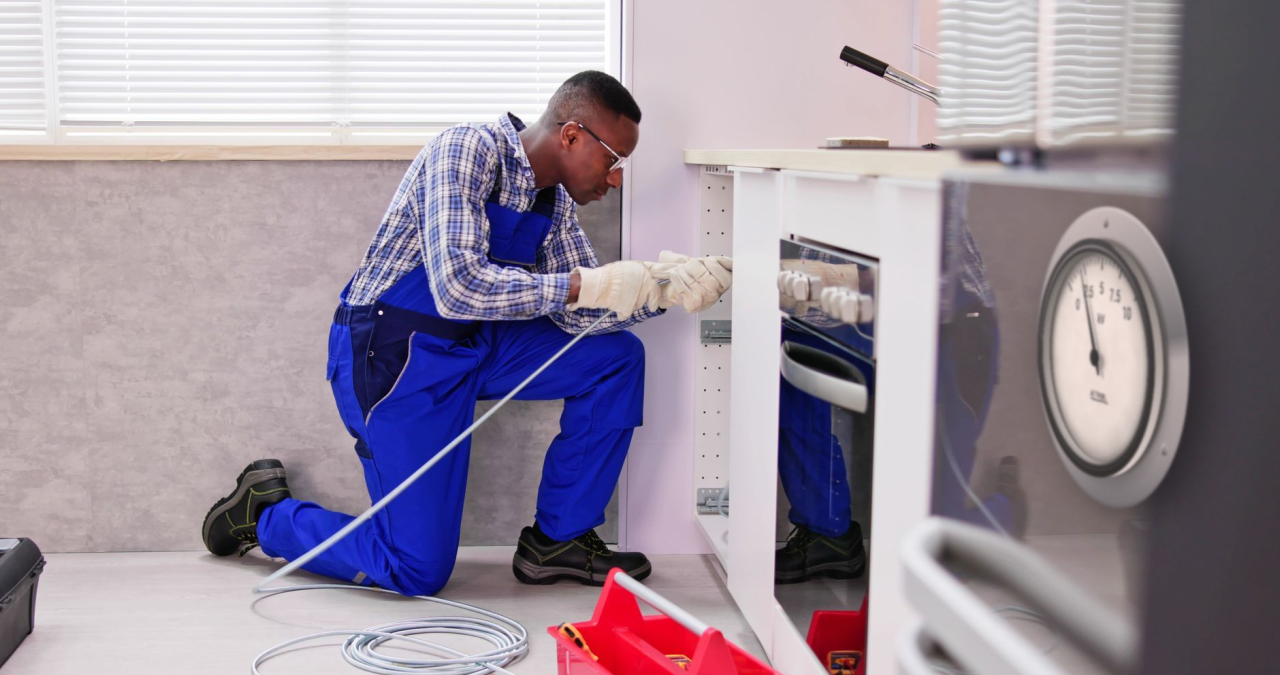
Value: 2.5 (kV)
